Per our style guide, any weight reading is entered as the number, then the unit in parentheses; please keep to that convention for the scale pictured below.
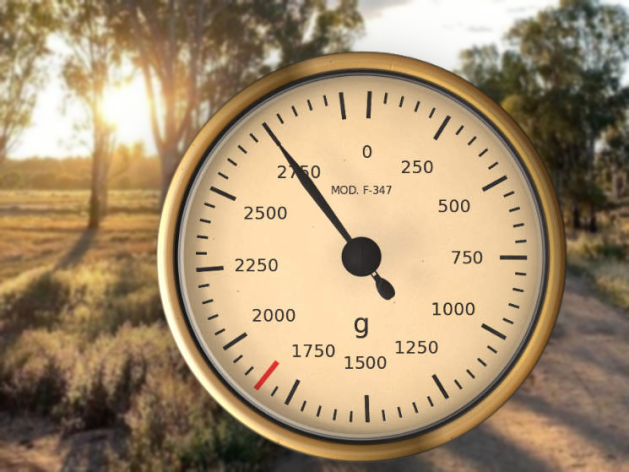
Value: 2750 (g)
